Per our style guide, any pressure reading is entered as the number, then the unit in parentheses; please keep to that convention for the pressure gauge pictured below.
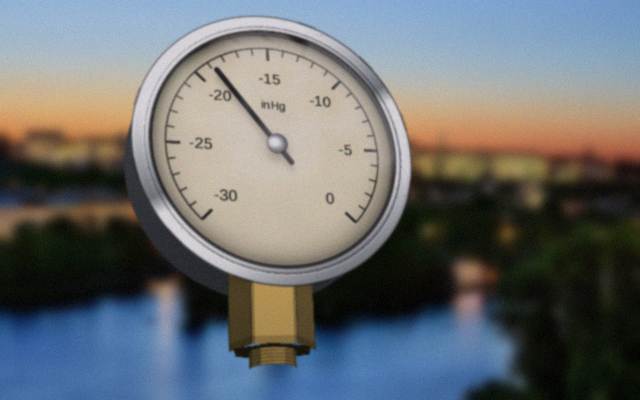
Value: -19 (inHg)
